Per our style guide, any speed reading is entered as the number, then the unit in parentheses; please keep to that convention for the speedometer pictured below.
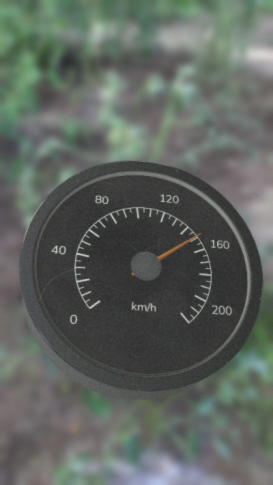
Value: 150 (km/h)
